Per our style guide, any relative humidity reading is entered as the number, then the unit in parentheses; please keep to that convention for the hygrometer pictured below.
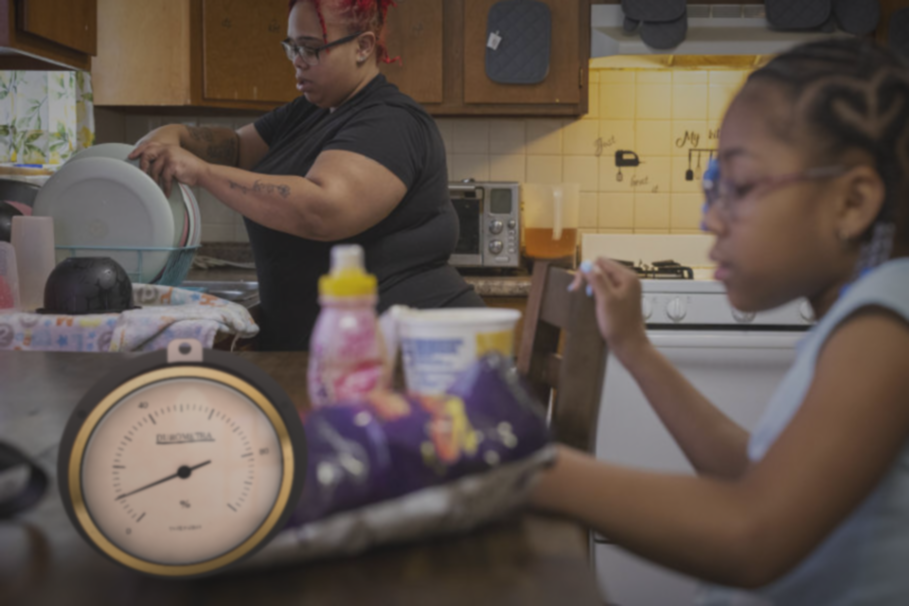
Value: 10 (%)
